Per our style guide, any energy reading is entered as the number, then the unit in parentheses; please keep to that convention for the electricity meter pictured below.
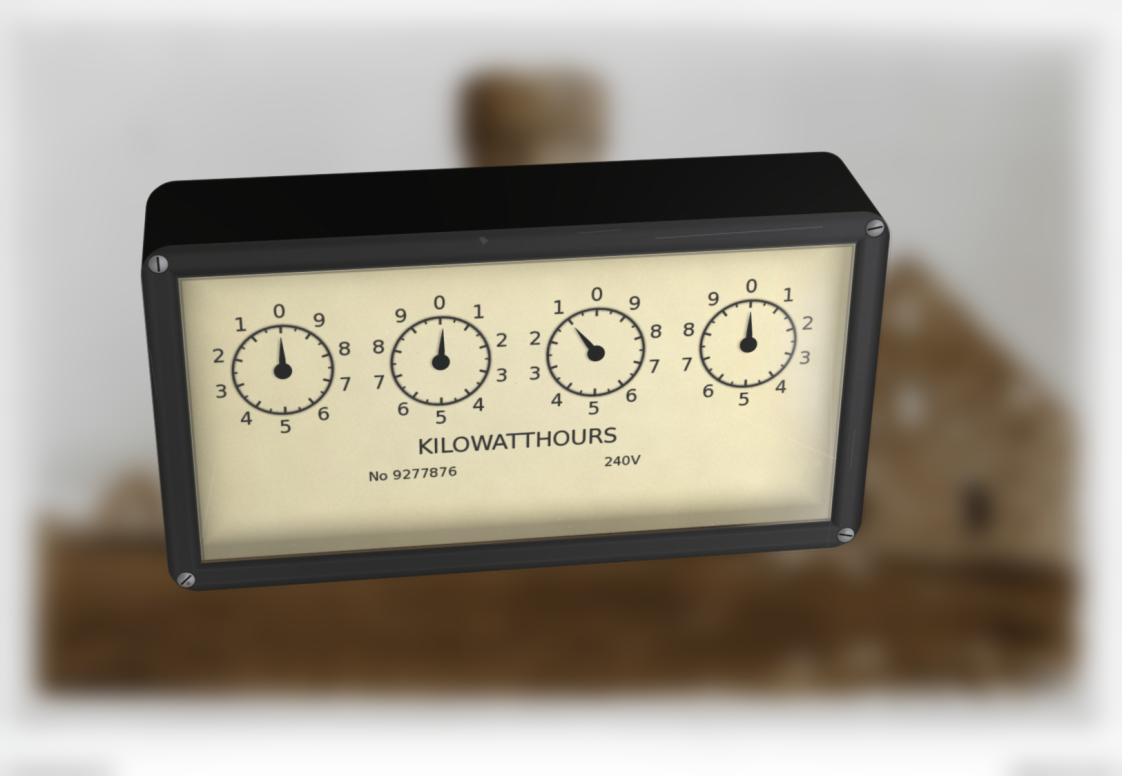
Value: 10 (kWh)
